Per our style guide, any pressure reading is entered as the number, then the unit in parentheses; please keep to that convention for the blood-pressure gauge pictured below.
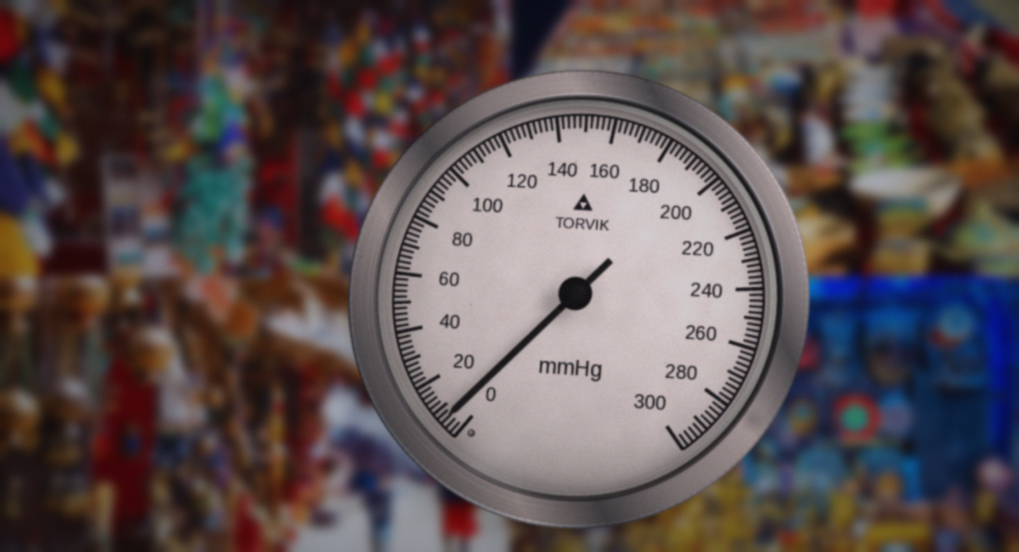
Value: 6 (mmHg)
